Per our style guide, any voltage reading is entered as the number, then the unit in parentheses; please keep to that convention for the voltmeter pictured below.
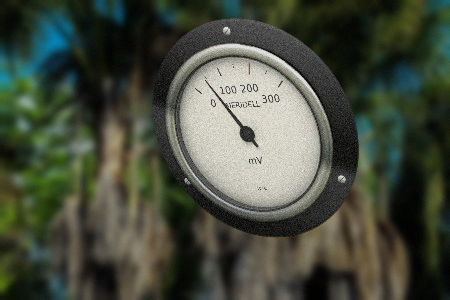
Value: 50 (mV)
